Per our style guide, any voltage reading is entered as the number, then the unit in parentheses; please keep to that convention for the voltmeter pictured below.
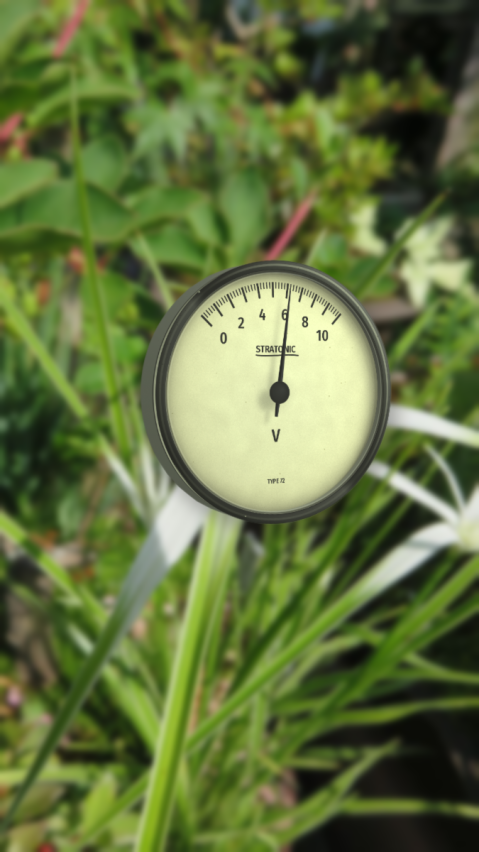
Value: 6 (V)
